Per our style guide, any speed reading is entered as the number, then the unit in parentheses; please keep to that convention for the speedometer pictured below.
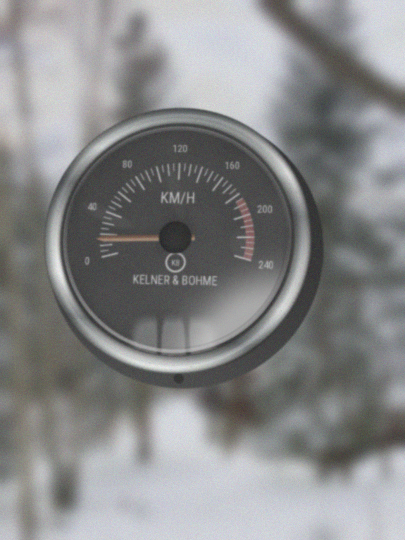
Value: 15 (km/h)
